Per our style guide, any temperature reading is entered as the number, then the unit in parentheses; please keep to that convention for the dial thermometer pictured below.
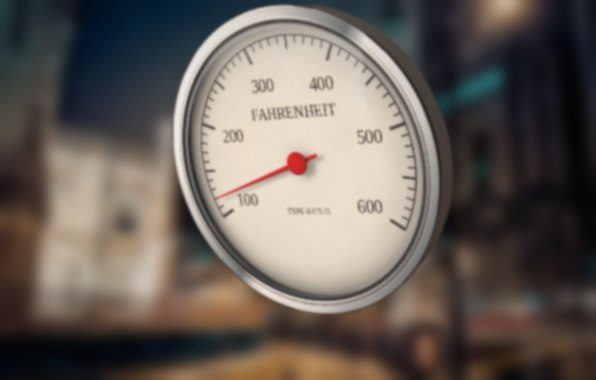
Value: 120 (°F)
